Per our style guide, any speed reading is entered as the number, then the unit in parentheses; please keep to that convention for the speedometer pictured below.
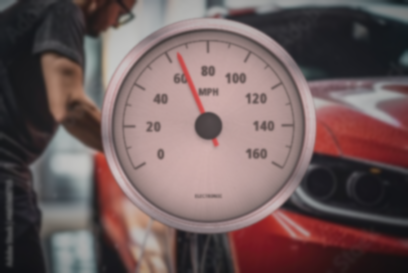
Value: 65 (mph)
